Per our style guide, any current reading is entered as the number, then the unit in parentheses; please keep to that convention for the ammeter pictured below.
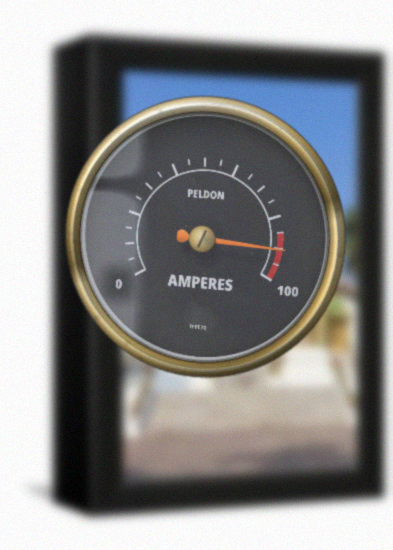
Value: 90 (A)
